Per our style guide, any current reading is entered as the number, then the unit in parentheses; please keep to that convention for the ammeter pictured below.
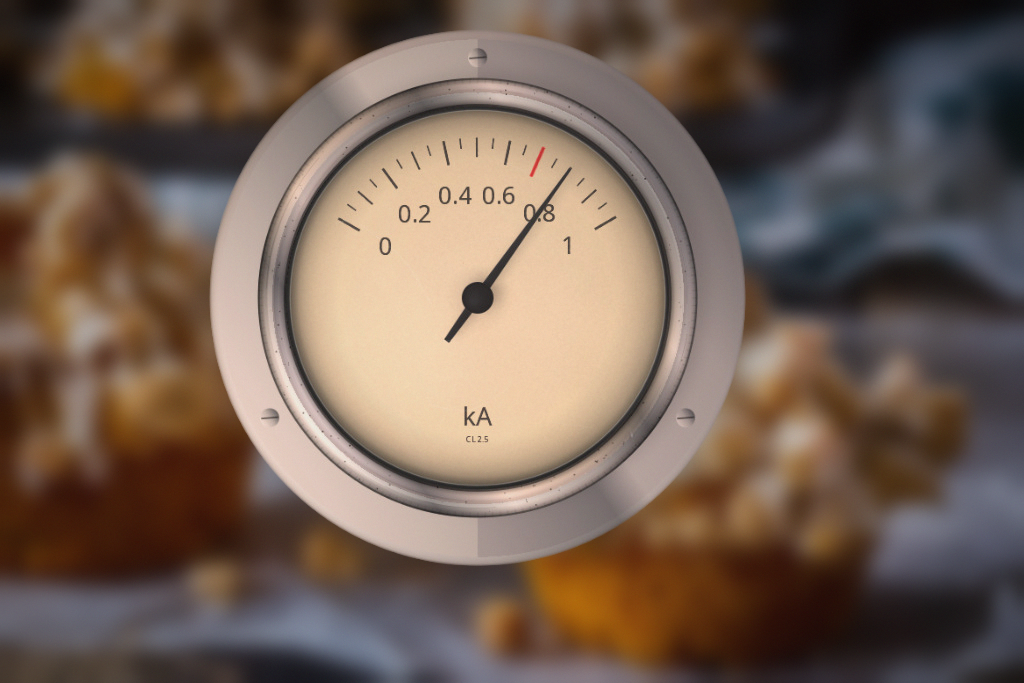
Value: 0.8 (kA)
